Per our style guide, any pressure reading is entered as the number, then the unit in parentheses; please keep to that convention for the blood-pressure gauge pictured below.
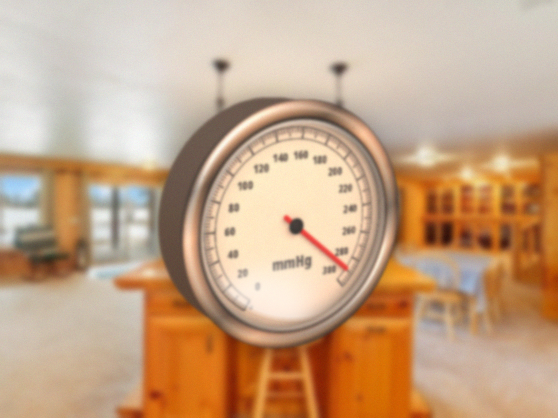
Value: 290 (mmHg)
